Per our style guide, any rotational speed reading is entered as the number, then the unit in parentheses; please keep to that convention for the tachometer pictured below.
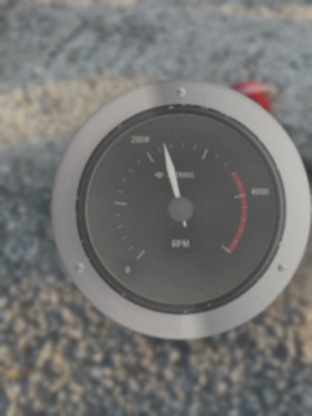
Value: 2300 (rpm)
